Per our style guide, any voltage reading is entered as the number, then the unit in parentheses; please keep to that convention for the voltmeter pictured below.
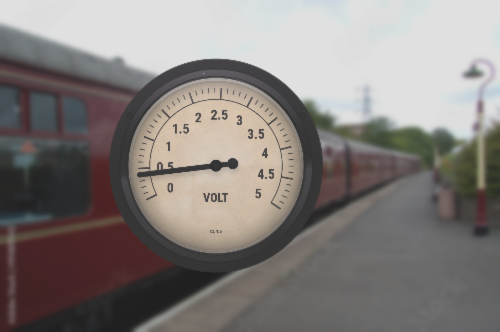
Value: 0.4 (V)
